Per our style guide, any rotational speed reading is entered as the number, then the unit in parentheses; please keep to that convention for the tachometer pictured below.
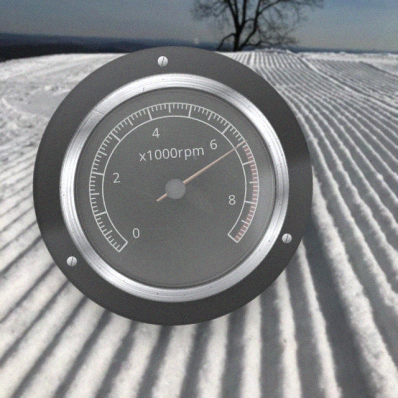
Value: 6500 (rpm)
